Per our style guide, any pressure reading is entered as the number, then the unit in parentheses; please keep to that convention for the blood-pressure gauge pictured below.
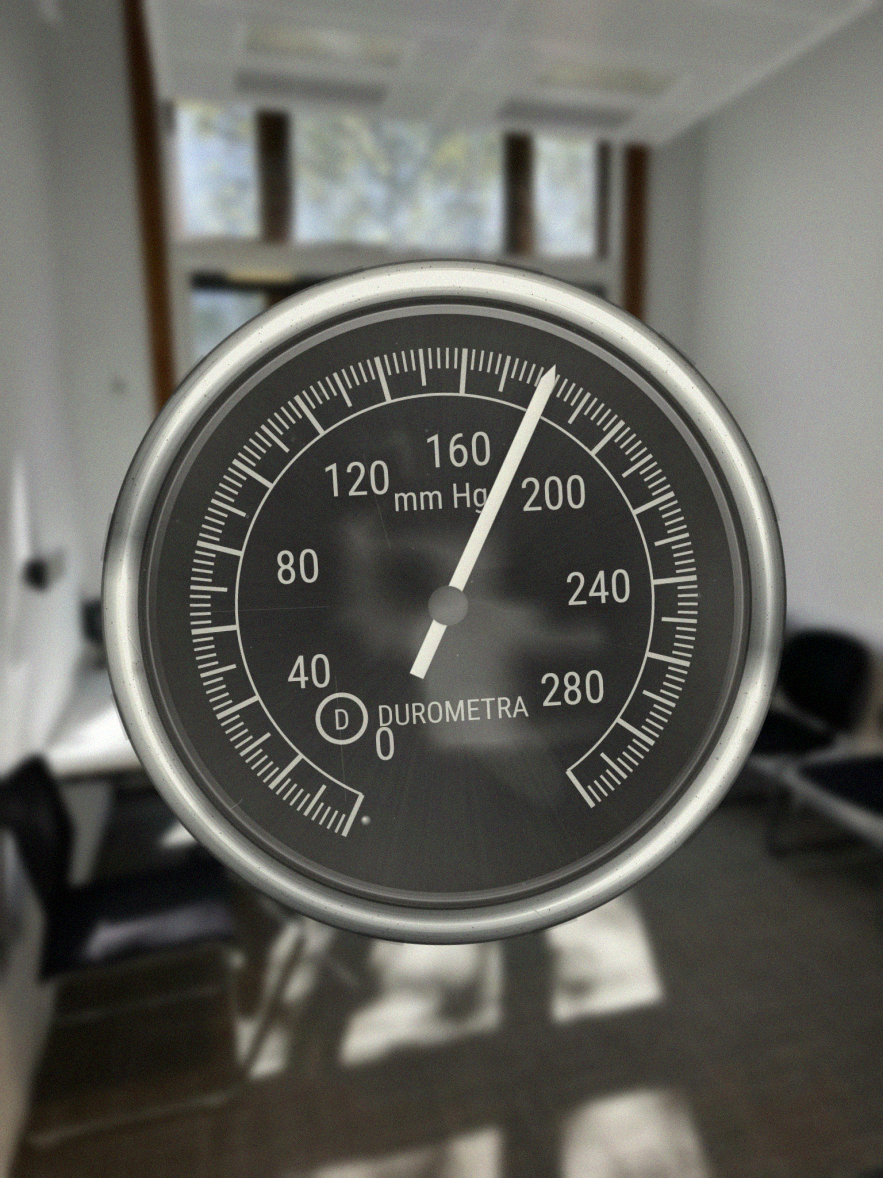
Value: 180 (mmHg)
